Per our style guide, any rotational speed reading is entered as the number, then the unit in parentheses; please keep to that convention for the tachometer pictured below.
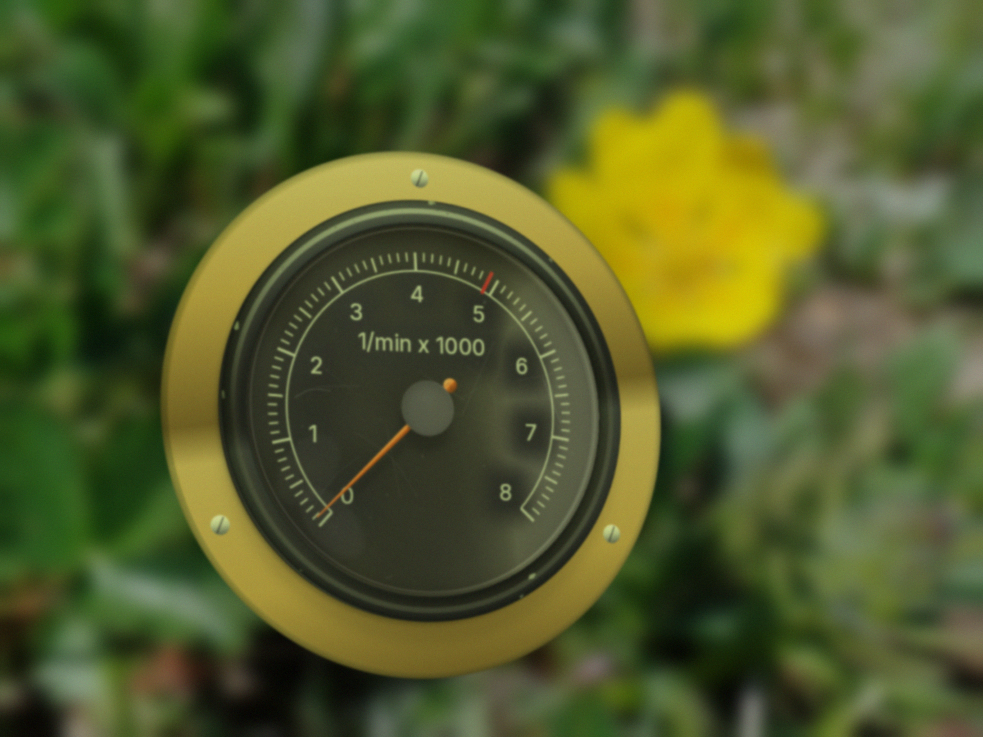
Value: 100 (rpm)
